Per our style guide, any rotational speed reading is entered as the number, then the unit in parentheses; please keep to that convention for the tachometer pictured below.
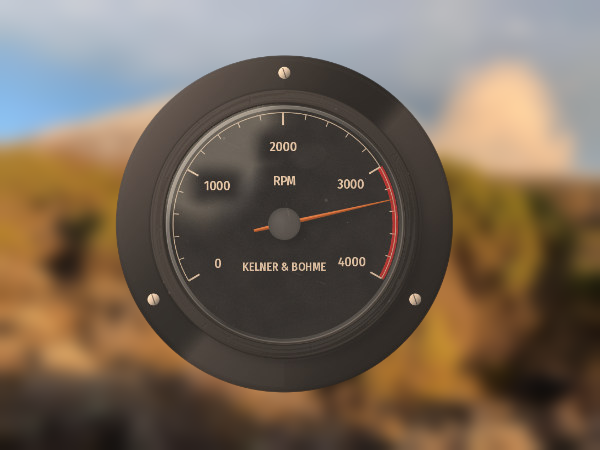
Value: 3300 (rpm)
